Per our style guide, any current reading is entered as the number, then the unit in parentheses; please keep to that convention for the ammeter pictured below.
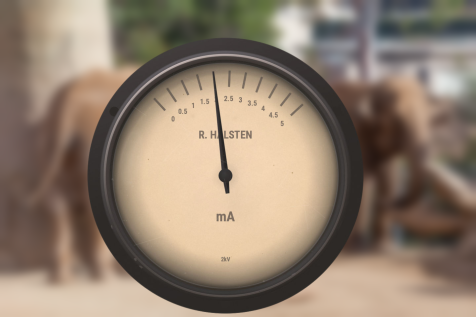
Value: 2 (mA)
